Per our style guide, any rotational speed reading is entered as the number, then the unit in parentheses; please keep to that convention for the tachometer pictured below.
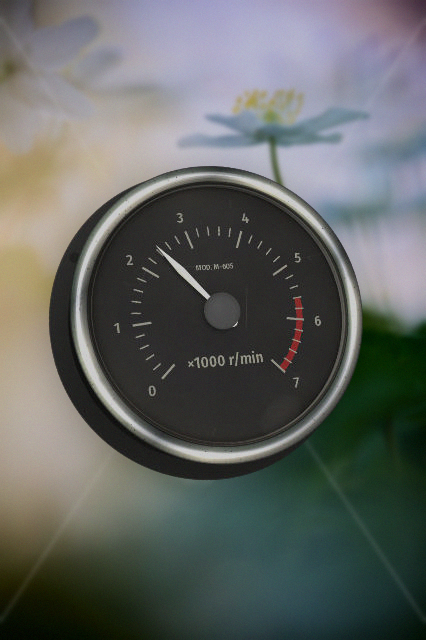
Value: 2400 (rpm)
